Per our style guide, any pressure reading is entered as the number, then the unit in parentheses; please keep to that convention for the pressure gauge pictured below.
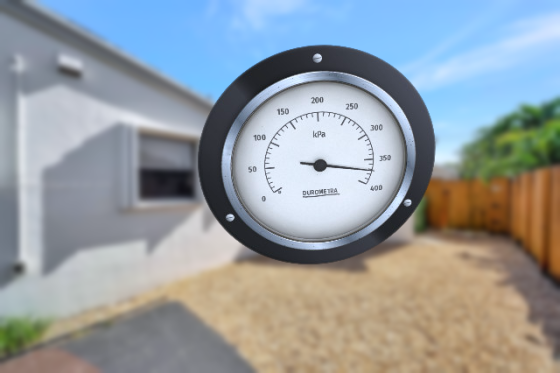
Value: 370 (kPa)
